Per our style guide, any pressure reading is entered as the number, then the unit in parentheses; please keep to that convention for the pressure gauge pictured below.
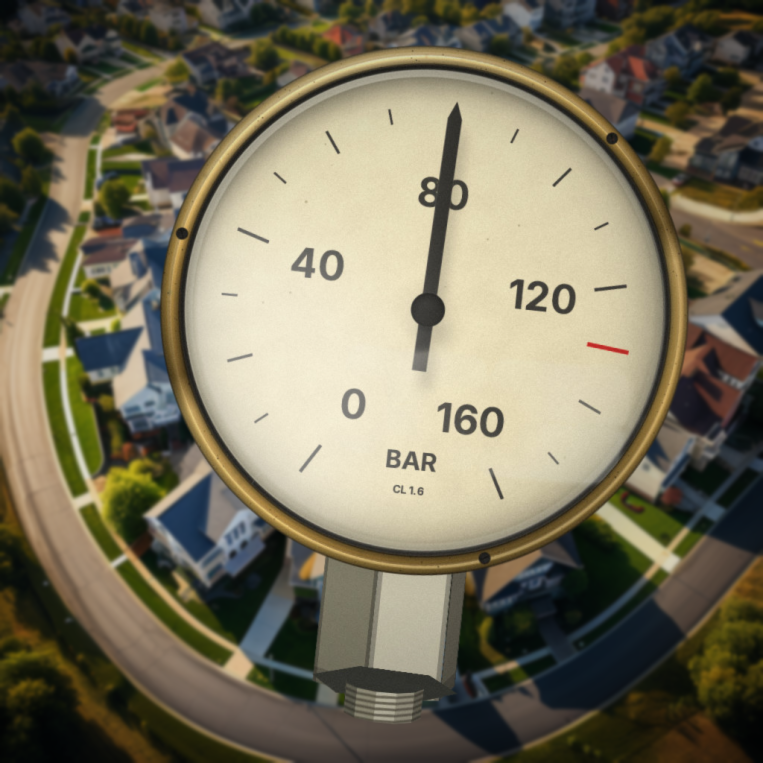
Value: 80 (bar)
